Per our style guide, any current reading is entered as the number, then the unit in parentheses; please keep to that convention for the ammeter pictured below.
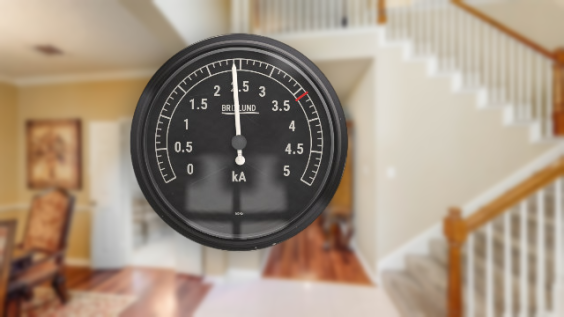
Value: 2.4 (kA)
